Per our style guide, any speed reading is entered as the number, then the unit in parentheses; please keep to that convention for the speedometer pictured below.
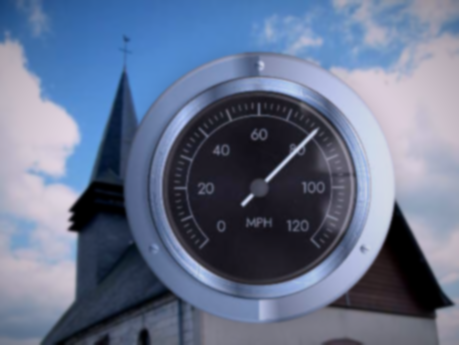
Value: 80 (mph)
